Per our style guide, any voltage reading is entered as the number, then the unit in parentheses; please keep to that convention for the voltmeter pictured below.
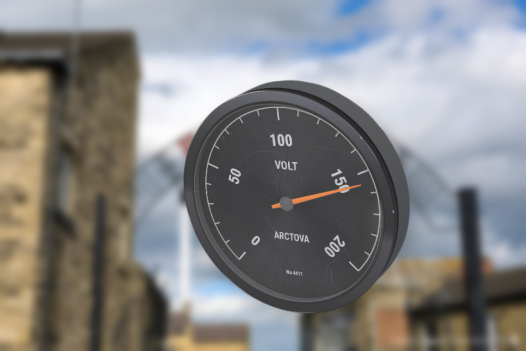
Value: 155 (V)
